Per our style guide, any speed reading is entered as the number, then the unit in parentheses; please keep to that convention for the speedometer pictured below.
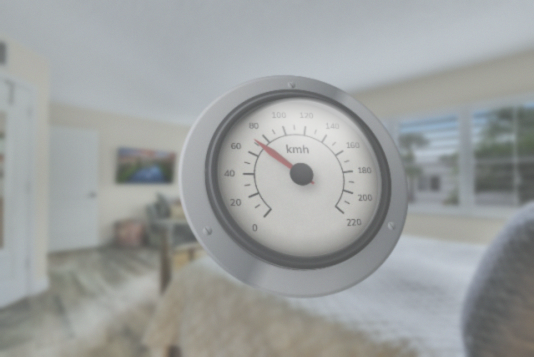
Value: 70 (km/h)
